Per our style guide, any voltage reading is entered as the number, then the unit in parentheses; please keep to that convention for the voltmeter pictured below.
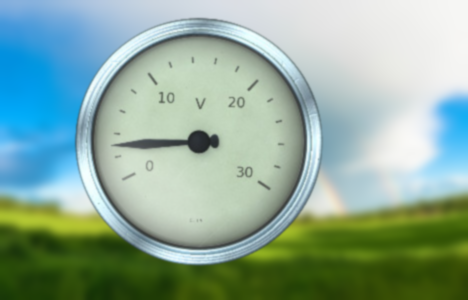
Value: 3 (V)
